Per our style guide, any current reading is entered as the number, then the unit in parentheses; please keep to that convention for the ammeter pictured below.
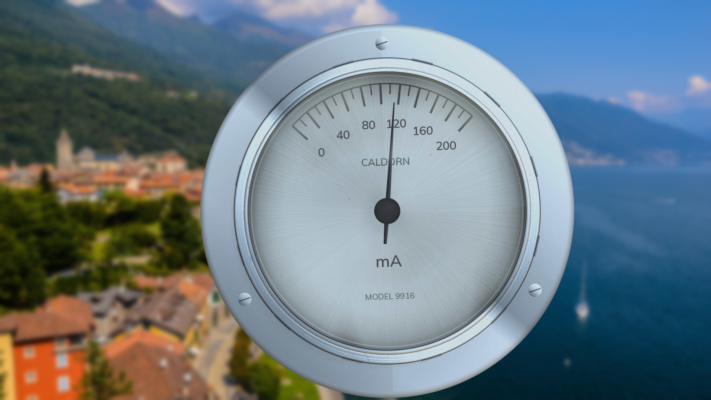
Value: 115 (mA)
